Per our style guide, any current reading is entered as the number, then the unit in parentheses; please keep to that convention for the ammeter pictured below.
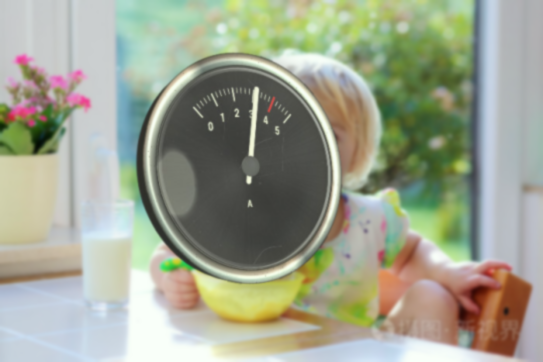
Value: 3 (A)
